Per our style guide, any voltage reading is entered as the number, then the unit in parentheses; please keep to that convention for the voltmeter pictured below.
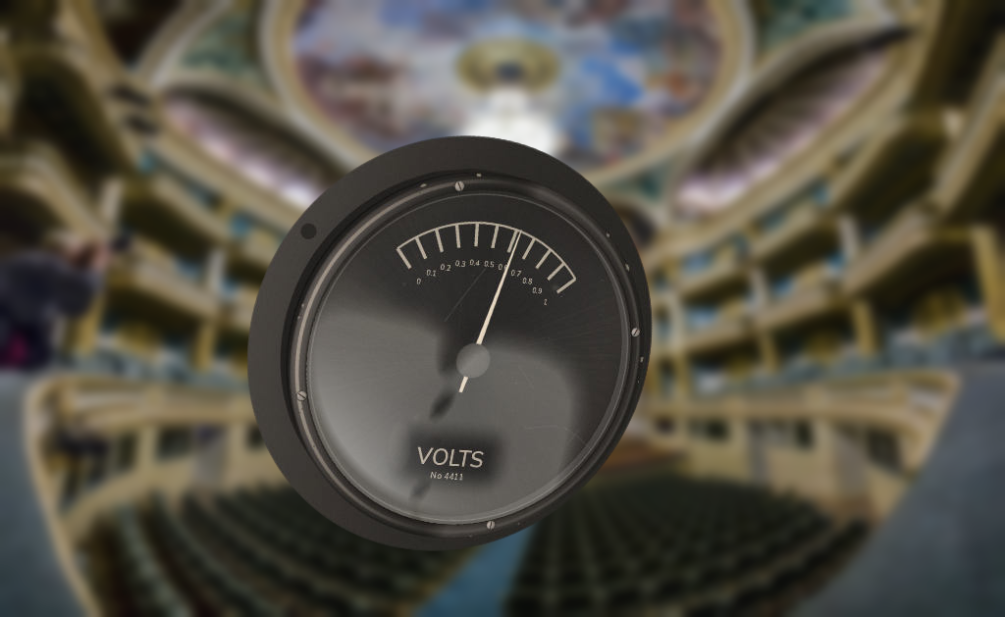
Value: 0.6 (V)
